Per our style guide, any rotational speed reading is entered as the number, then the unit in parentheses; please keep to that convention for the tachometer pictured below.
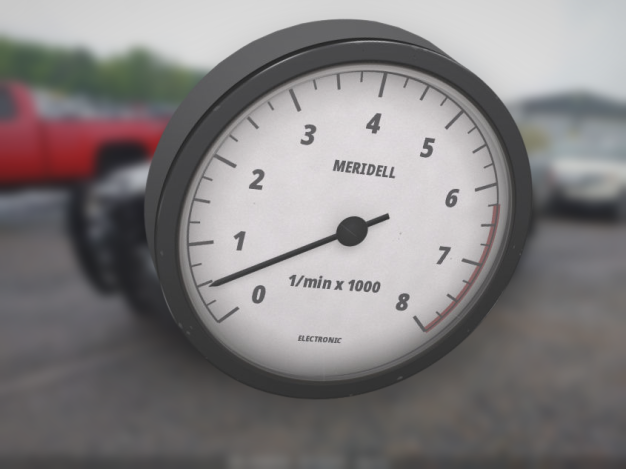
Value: 500 (rpm)
